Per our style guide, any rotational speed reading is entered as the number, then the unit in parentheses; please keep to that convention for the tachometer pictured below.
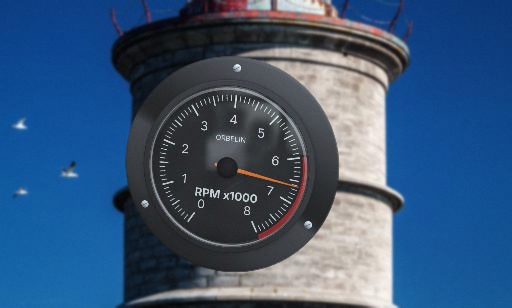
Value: 6600 (rpm)
